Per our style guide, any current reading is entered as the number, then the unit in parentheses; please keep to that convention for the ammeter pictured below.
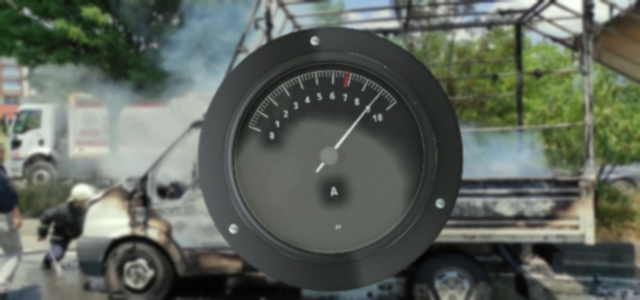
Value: 9 (A)
